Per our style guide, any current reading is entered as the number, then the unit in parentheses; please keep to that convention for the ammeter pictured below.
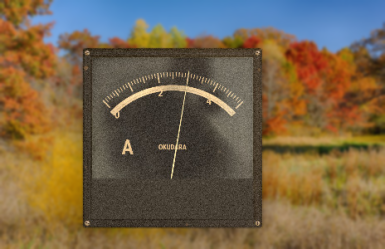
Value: 3 (A)
